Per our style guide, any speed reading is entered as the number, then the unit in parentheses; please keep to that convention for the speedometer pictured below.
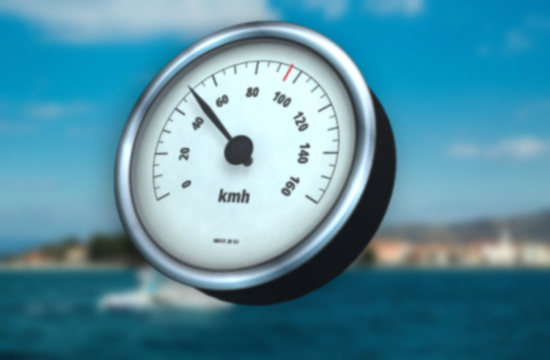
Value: 50 (km/h)
